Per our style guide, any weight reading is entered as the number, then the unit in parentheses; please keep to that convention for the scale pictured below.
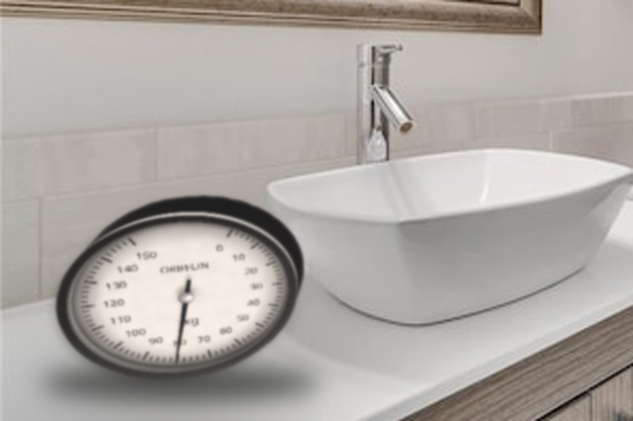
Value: 80 (kg)
